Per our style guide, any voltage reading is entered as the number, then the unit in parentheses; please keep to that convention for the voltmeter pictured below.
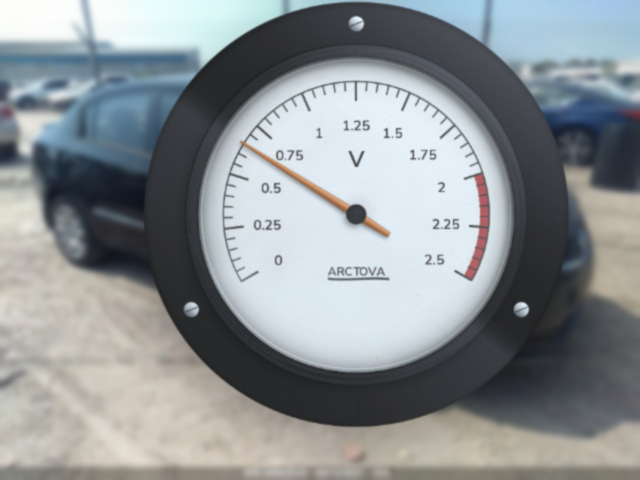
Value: 0.65 (V)
